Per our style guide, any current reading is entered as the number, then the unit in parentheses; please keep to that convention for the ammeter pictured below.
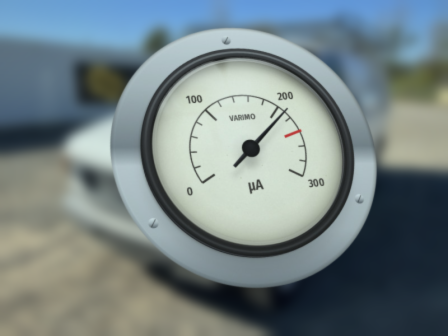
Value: 210 (µA)
